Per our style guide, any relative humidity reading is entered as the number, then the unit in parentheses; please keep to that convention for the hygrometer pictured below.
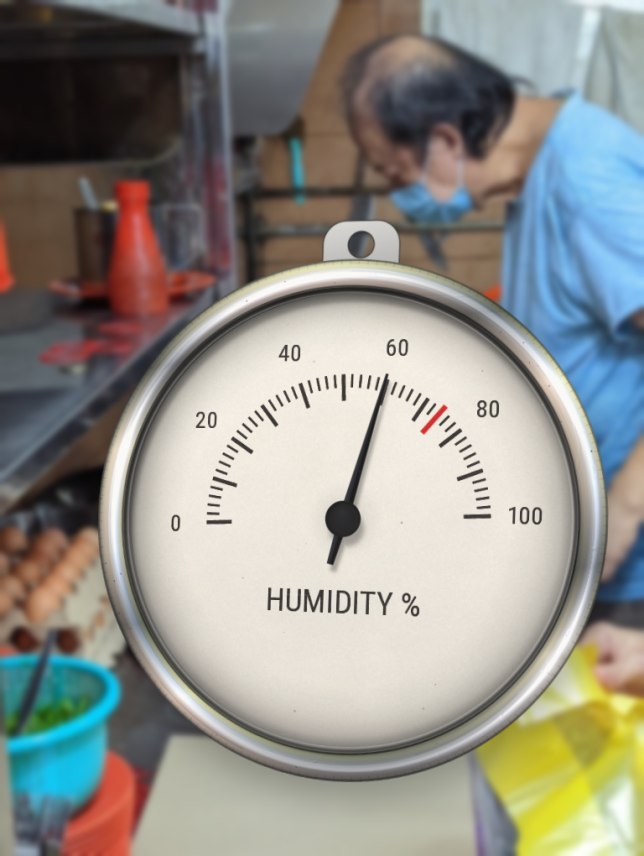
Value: 60 (%)
